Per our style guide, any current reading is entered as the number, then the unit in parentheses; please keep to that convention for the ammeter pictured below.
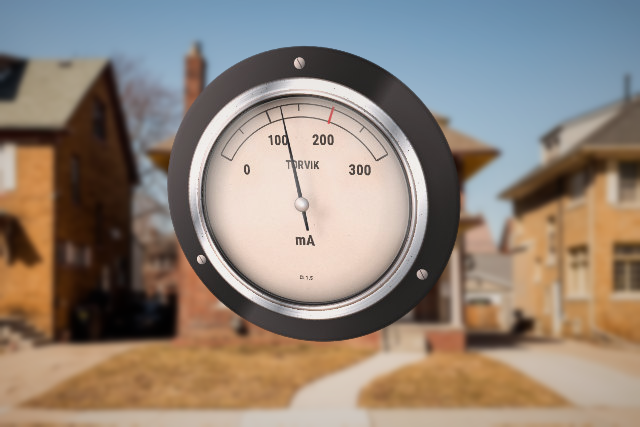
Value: 125 (mA)
